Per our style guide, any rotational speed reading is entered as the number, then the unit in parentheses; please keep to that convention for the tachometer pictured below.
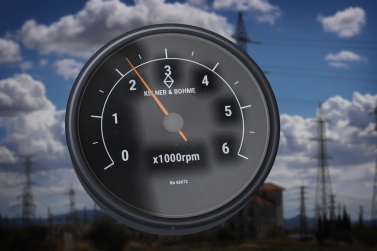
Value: 2250 (rpm)
